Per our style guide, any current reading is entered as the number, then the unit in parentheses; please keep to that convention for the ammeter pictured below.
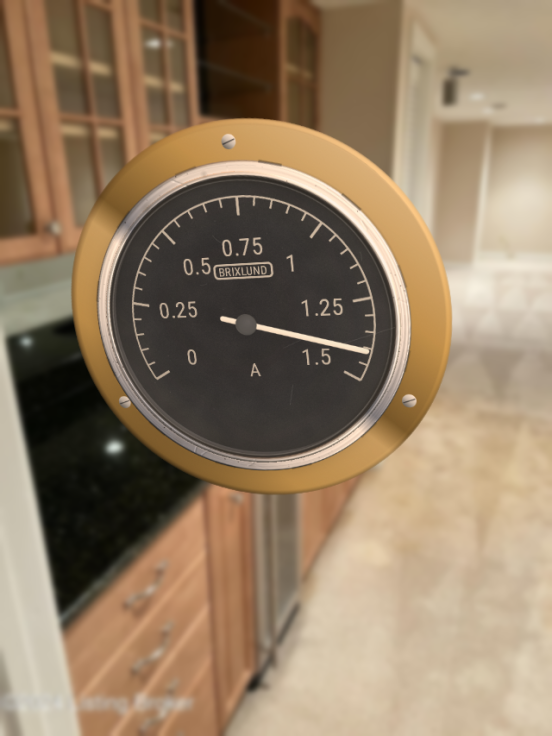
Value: 1.4 (A)
